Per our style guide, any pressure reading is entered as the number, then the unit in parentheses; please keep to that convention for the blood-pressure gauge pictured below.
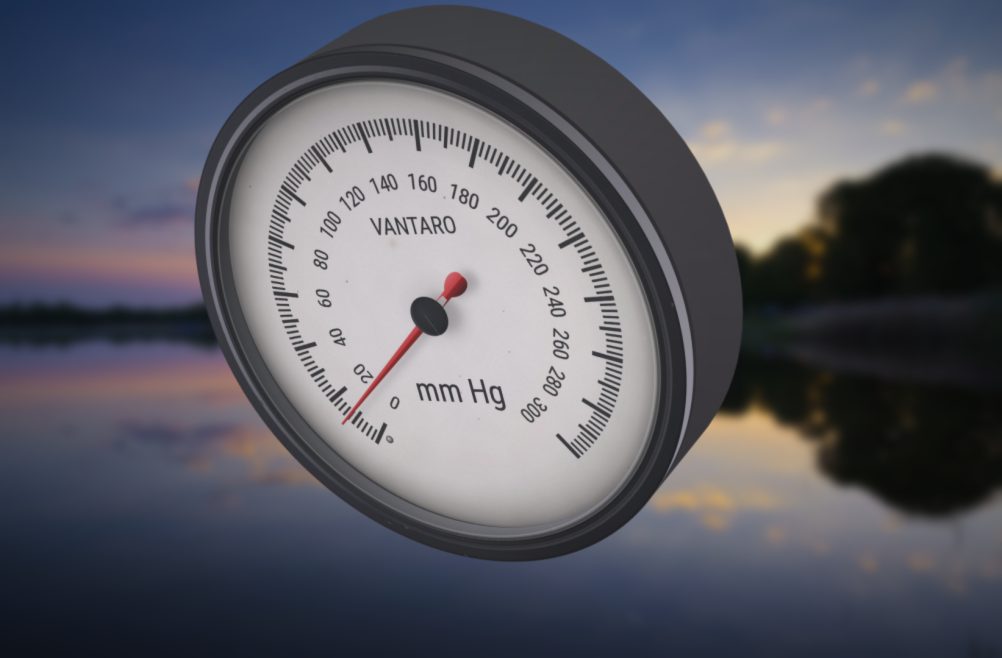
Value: 12 (mmHg)
